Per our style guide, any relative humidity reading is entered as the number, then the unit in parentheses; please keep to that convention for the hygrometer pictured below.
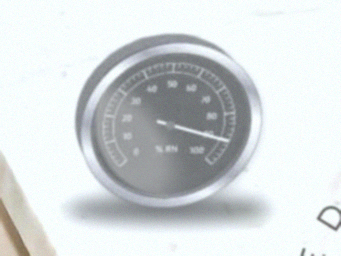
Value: 90 (%)
